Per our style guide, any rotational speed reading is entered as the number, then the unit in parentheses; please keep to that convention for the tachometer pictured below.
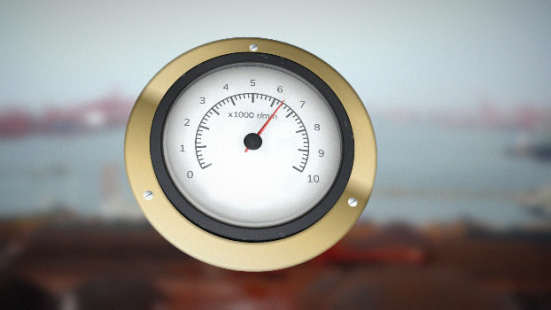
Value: 6400 (rpm)
